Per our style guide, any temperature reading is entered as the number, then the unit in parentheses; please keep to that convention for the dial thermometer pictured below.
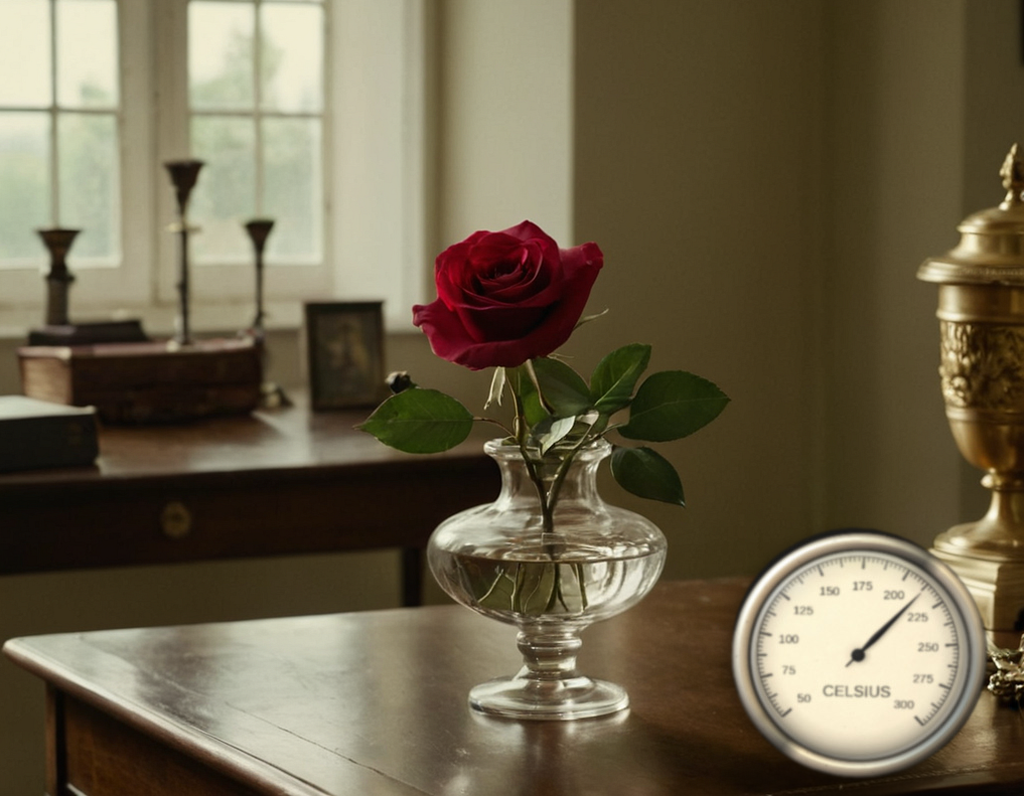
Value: 212.5 (°C)
